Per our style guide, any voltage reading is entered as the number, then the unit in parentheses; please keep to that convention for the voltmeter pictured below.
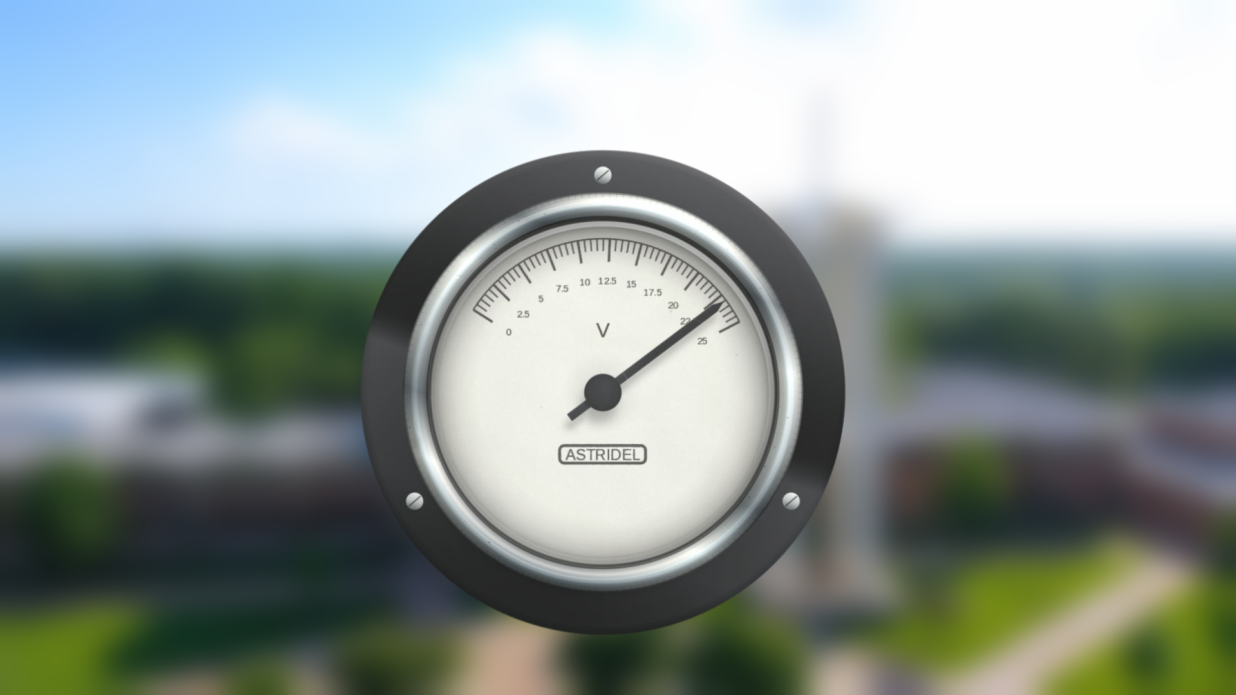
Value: 23 (V)
